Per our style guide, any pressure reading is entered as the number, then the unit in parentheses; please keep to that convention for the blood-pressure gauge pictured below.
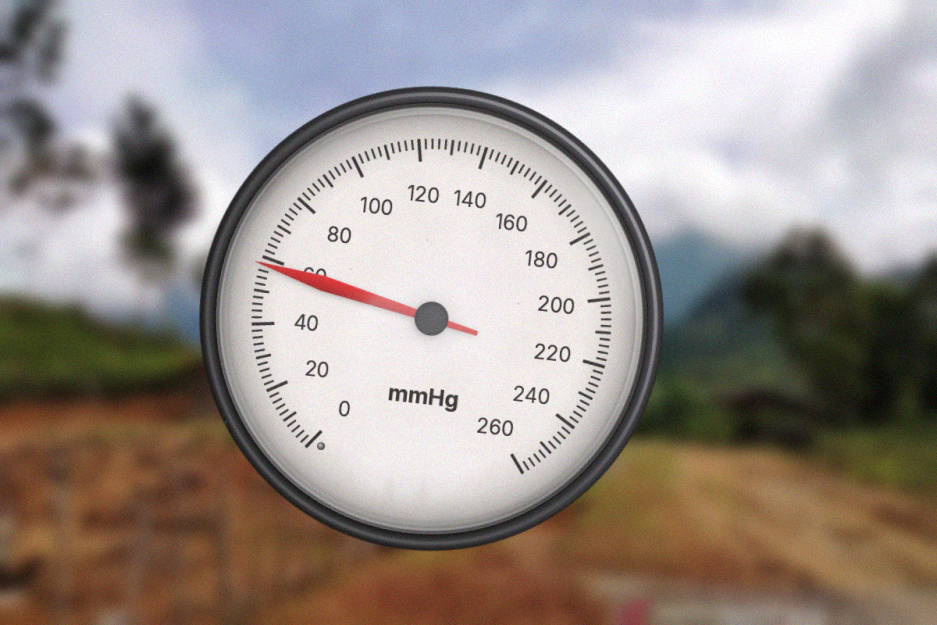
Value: 58 (mmHg)
